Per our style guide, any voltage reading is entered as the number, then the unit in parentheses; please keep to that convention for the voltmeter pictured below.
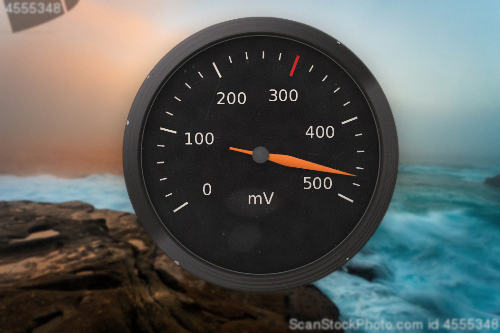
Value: 470 (mV)
